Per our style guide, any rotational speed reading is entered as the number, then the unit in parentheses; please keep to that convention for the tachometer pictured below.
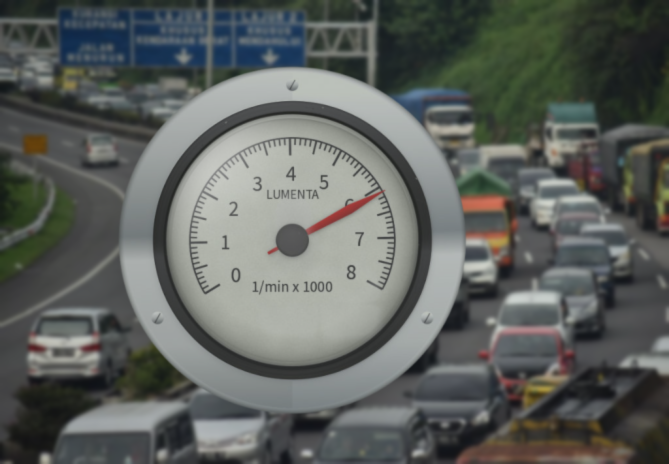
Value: 6100 (rpm)
